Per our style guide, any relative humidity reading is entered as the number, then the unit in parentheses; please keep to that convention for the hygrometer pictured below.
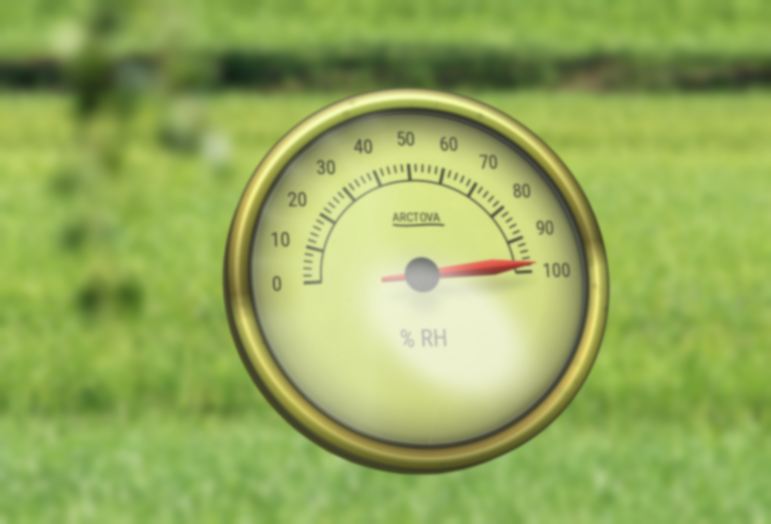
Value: 98 (%)
